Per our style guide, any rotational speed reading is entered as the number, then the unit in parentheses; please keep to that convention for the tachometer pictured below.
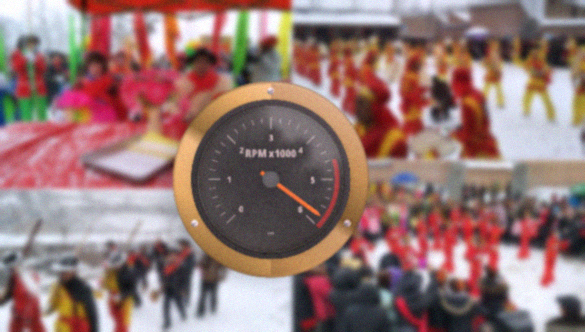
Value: 5800 (rpm)
